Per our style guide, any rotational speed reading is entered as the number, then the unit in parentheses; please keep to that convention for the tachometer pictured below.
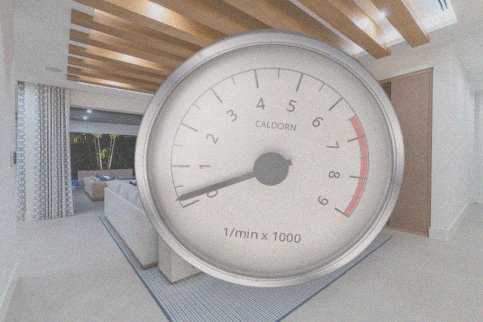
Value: 250 (rpm)
